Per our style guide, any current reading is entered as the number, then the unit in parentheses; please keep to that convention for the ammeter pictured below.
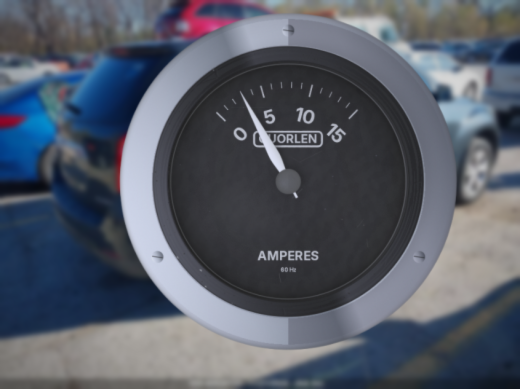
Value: 3 (A)
